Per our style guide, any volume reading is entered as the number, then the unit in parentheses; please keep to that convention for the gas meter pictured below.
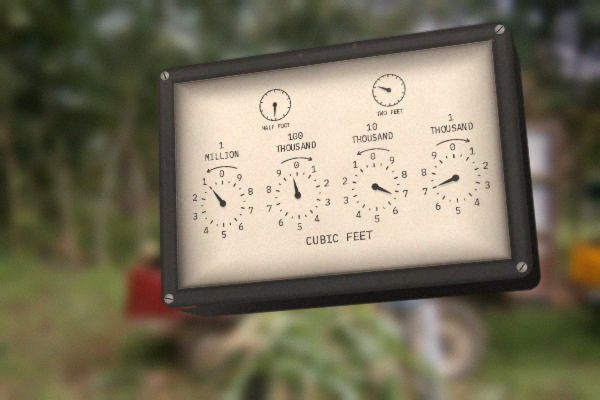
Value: 96700 (ft³)
